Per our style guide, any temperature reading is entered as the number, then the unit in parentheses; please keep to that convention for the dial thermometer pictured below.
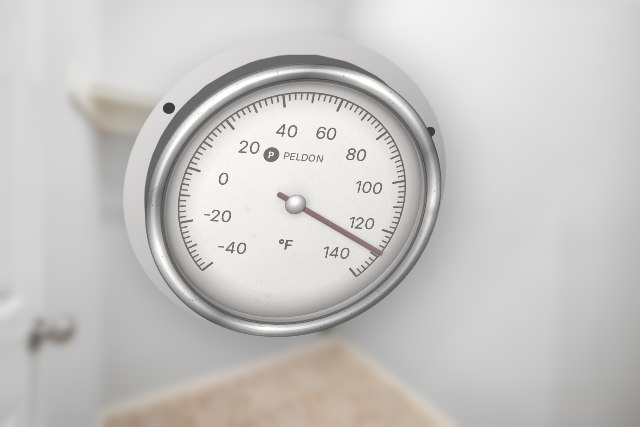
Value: 128 (°F)
